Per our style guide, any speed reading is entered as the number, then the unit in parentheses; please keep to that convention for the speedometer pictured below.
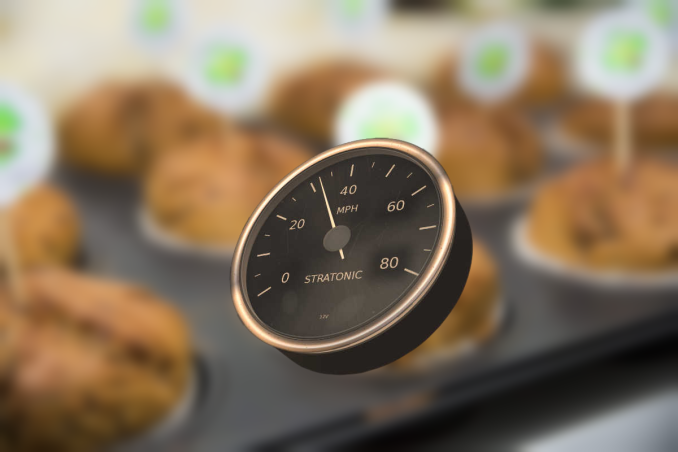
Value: 32.5 (mph)
